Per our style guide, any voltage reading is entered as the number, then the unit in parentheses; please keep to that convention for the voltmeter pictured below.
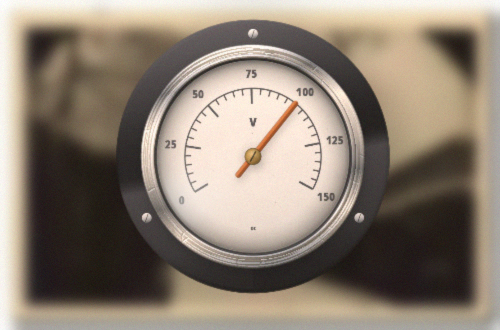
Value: 100 (V)
